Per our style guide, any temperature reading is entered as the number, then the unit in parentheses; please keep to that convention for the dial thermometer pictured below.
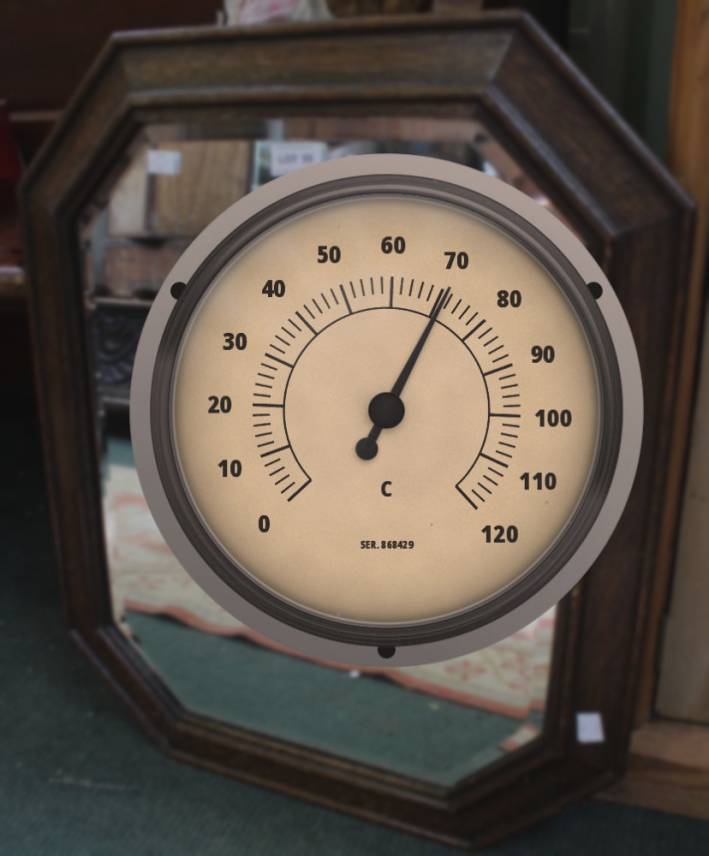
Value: 71 (°C)
